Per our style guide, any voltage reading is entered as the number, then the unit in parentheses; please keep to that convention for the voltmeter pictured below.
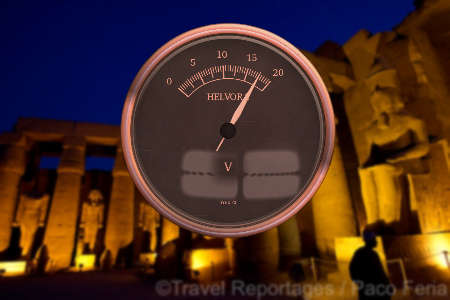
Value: 17.5 (V)
